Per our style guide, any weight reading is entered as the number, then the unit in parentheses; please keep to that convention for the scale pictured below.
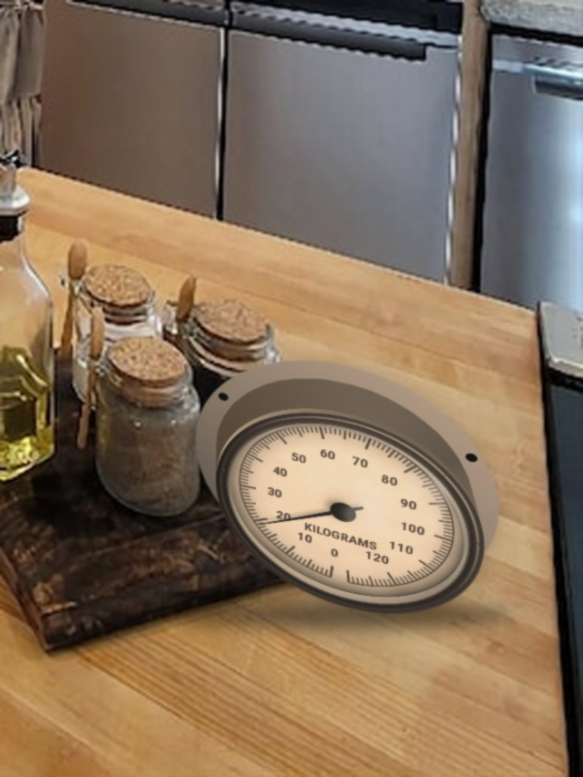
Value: 20 (kg)
